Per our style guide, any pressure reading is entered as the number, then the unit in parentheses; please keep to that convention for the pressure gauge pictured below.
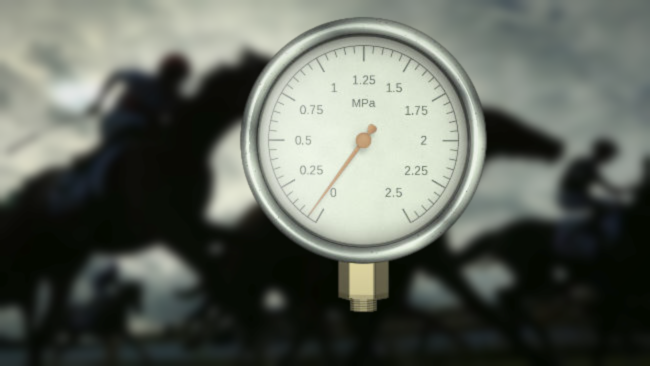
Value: 0.05 (MPa)
